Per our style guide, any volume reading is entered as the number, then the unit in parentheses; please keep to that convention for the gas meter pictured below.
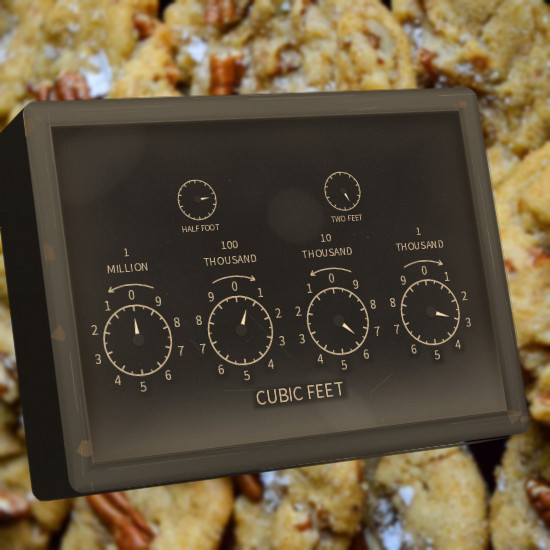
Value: 6300 (ft³)
